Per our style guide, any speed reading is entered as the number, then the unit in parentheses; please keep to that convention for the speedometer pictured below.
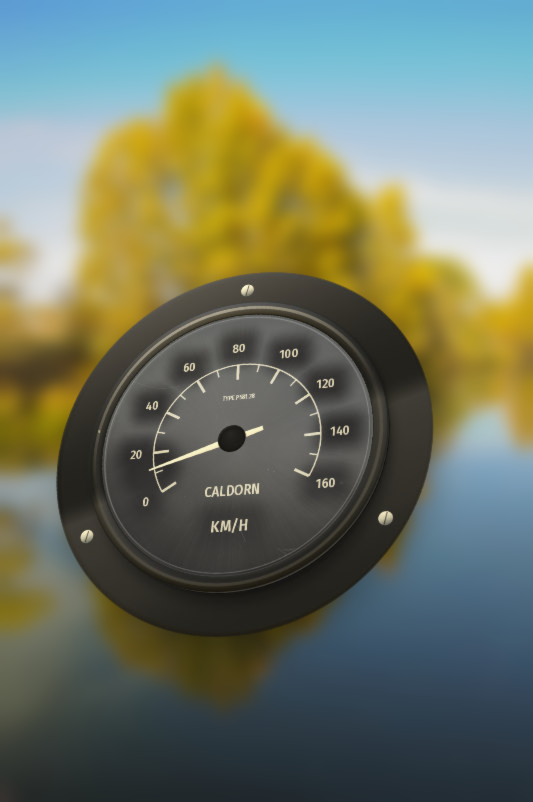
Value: 10 (km/h)
